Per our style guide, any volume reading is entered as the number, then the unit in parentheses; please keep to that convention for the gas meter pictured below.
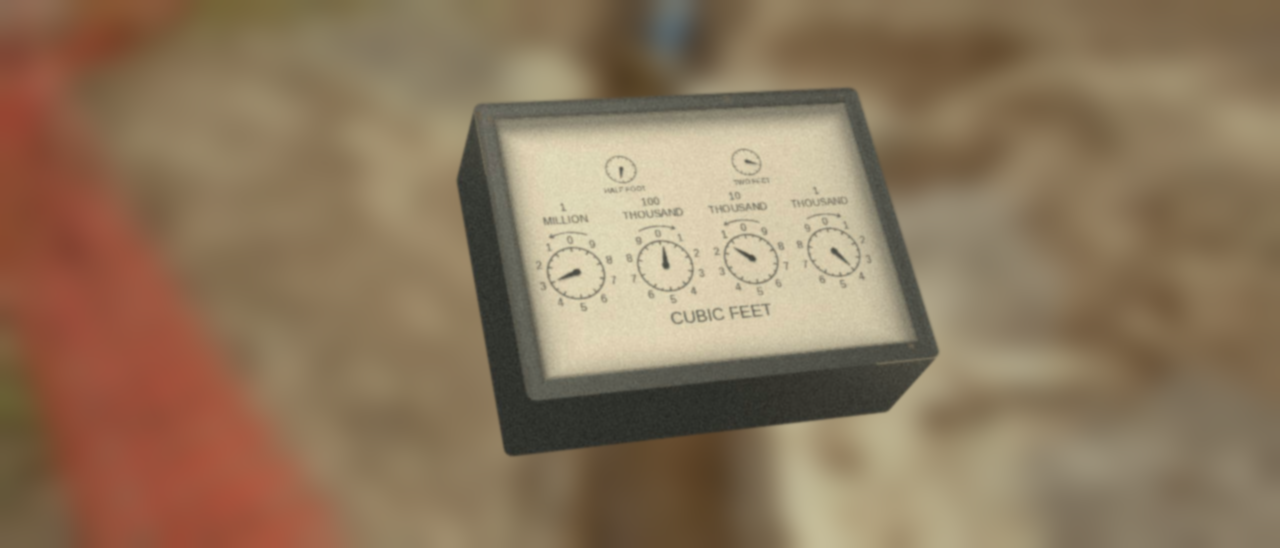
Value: 301400 (ft³)
